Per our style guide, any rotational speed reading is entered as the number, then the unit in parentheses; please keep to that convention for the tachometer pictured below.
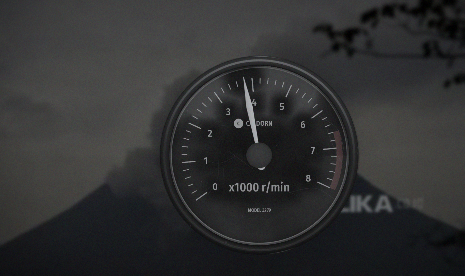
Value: 3800 (rpm)
